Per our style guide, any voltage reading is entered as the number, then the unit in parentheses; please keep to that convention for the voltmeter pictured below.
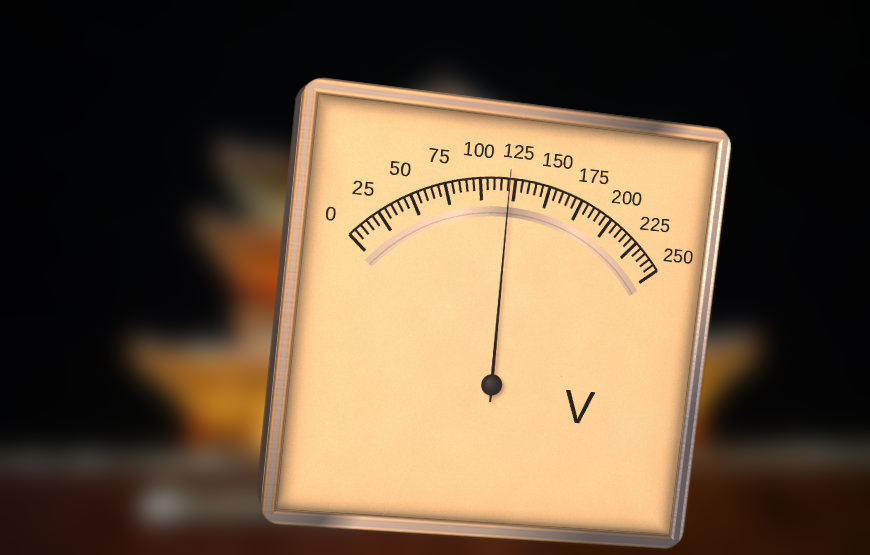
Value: 120 (V)
